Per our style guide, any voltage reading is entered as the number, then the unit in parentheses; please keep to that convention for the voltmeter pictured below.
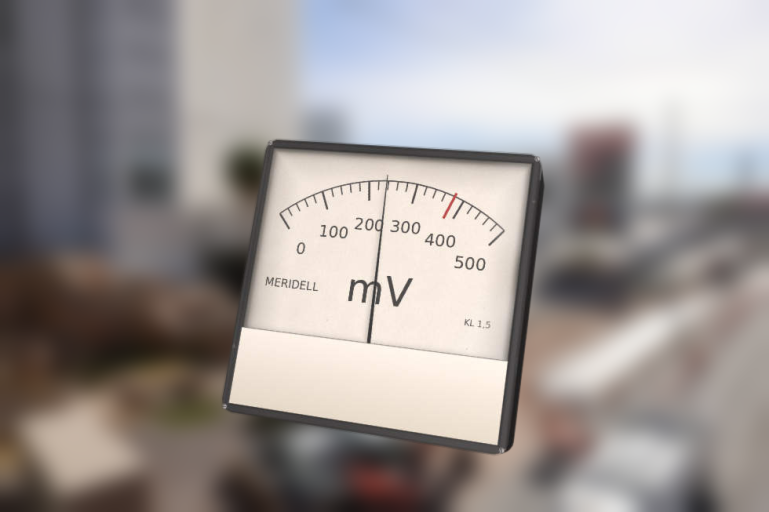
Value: 240 (mV)
